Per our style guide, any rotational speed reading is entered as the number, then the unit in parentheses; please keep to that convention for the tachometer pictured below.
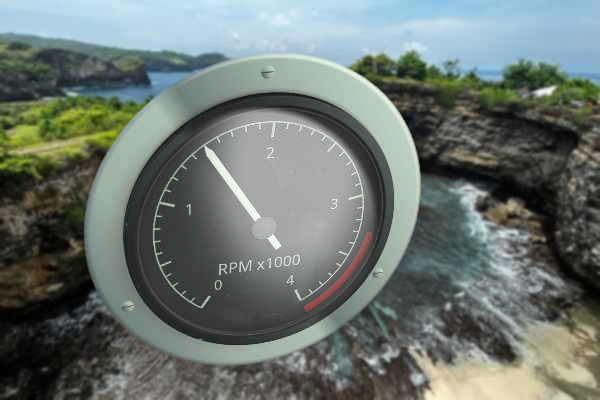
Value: 1500 (rpm)
